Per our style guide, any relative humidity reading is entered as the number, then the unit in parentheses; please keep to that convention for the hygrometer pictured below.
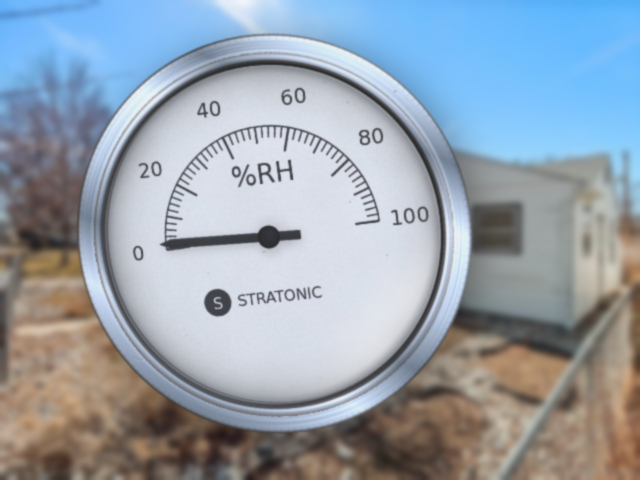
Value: 2 (%)
